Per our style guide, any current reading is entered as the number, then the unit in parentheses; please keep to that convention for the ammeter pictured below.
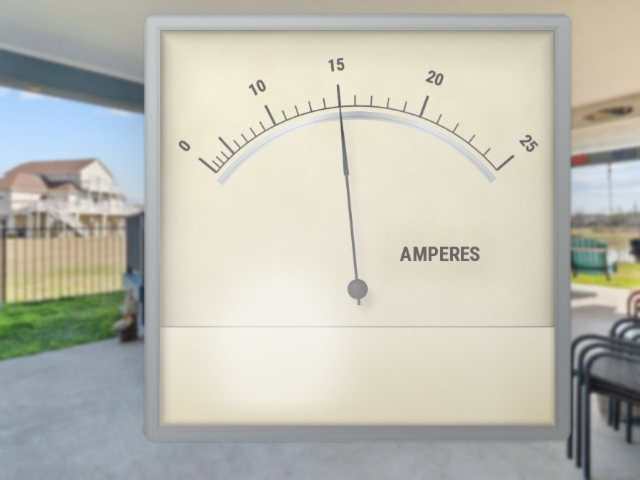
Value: 15 (A)
